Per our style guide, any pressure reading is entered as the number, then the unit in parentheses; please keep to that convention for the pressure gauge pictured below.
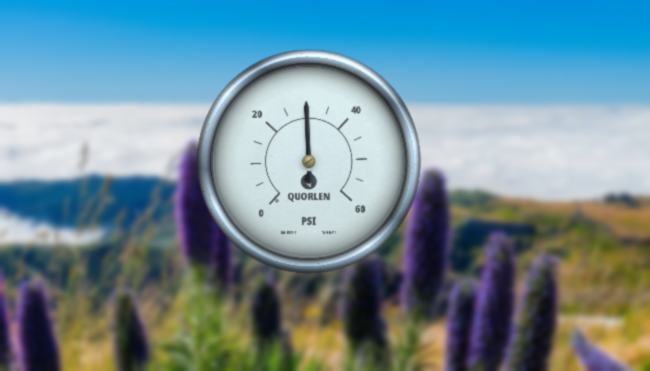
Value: 30 (psi)
